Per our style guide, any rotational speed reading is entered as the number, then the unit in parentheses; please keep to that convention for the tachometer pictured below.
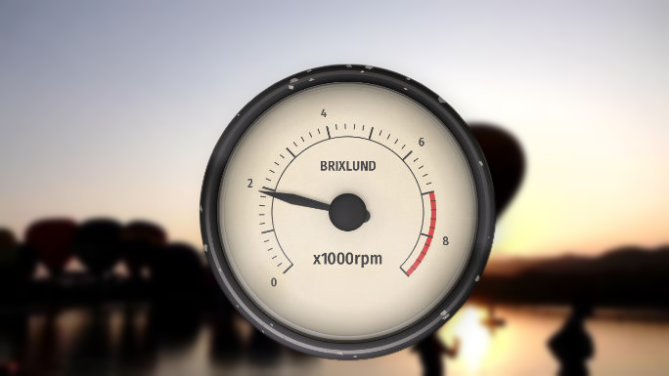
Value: 1900 (rpm)
